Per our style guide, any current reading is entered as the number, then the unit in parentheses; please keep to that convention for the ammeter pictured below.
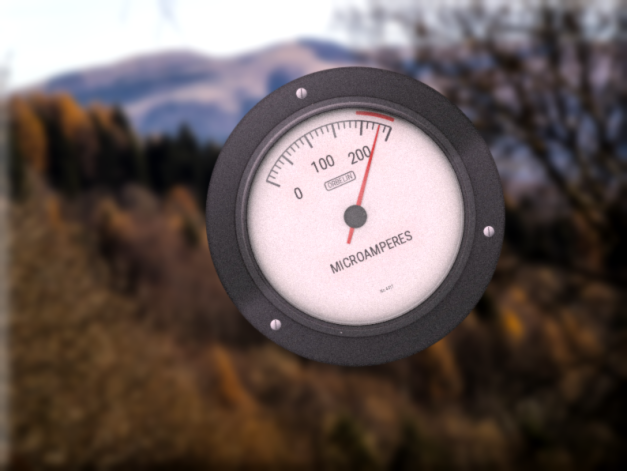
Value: 230 (µA)
